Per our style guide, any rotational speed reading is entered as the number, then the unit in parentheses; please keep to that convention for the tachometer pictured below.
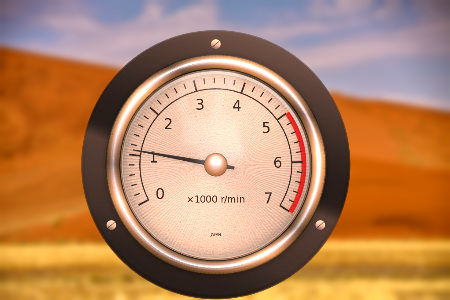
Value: 1100 (rpm)
